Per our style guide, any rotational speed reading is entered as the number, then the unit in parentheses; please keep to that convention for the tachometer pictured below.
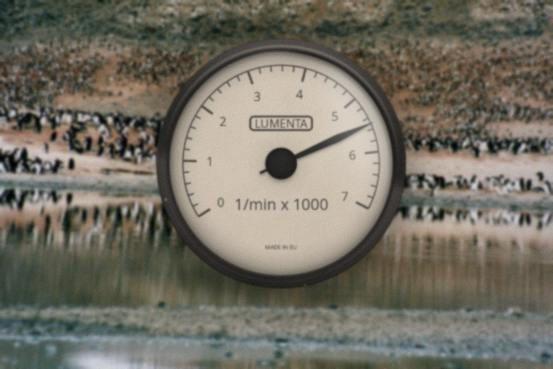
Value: 5500 (rpm)
